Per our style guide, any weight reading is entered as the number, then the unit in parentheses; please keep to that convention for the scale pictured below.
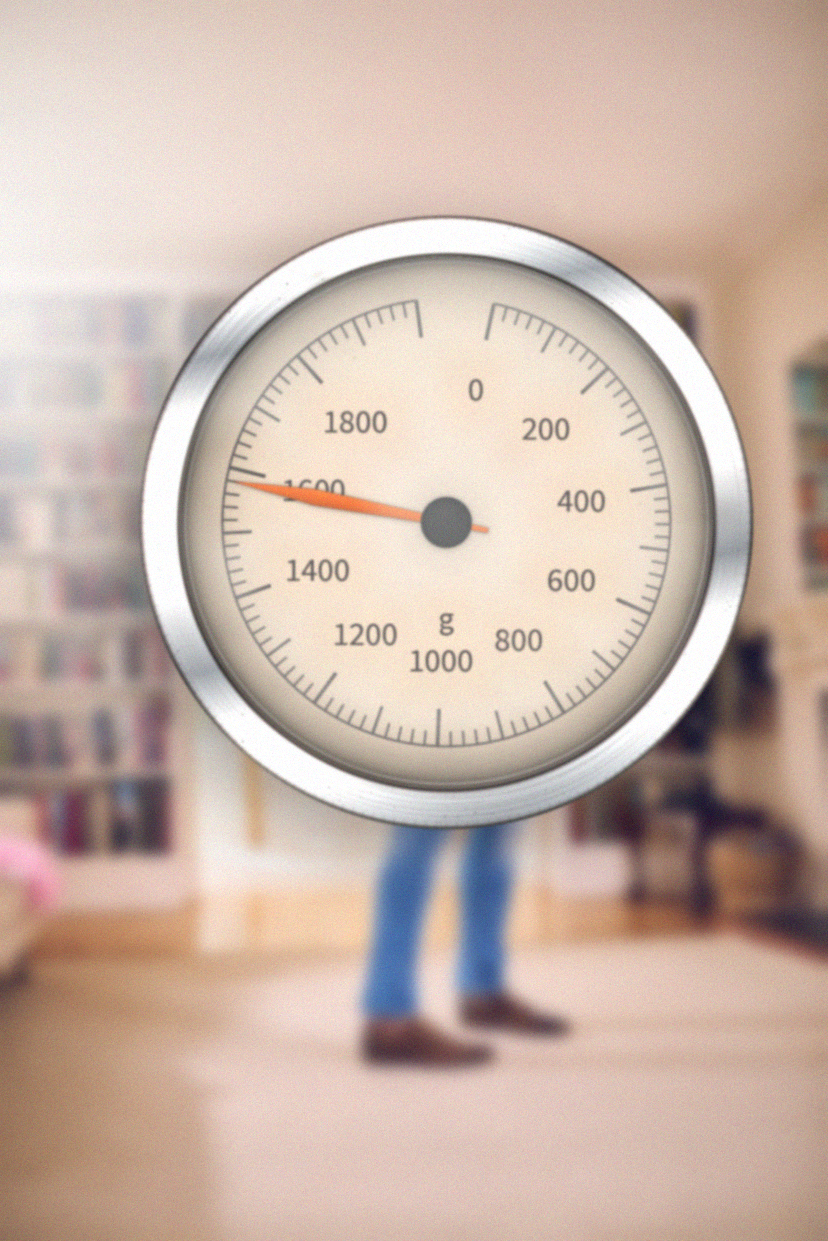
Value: 1580 (g)
